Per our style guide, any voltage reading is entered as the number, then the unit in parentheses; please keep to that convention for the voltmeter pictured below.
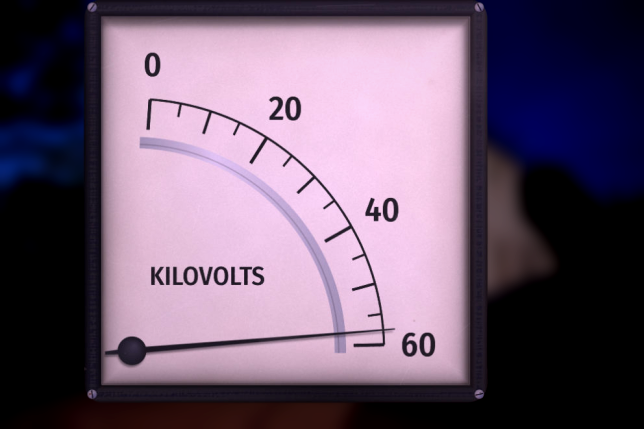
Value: 57.5 (kV)
